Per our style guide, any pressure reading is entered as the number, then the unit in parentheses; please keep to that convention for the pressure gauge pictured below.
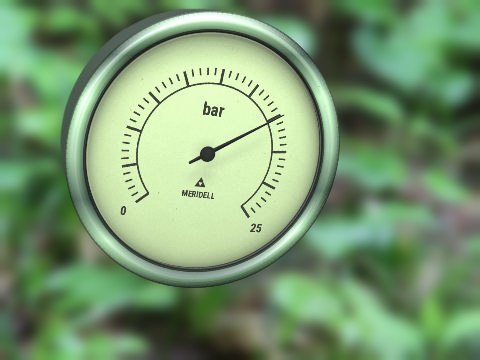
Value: 17.5 (bar)
